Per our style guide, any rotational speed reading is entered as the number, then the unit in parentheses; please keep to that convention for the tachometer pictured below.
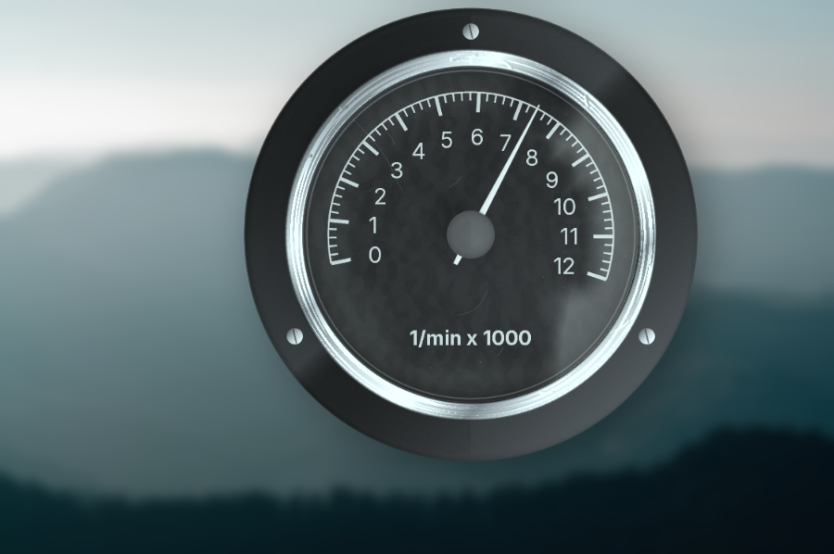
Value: 7400 (rpm)
